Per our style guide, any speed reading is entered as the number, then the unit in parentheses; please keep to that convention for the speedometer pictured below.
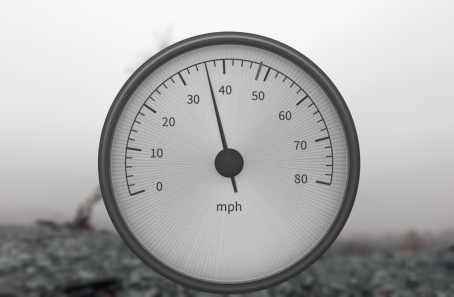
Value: 36 (mph)
